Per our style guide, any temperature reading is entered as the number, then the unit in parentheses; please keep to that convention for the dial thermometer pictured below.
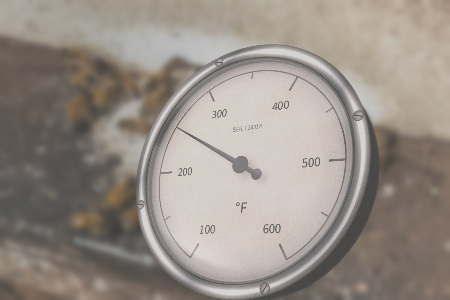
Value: 250 (°F)
